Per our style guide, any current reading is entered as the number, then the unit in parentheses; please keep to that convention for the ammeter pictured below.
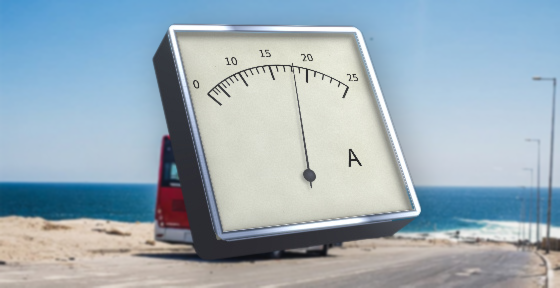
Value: 18 (A)
